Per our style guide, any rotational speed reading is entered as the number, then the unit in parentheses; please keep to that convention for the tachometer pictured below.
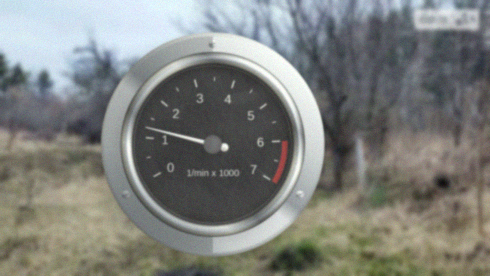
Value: 1250 (rpm)
